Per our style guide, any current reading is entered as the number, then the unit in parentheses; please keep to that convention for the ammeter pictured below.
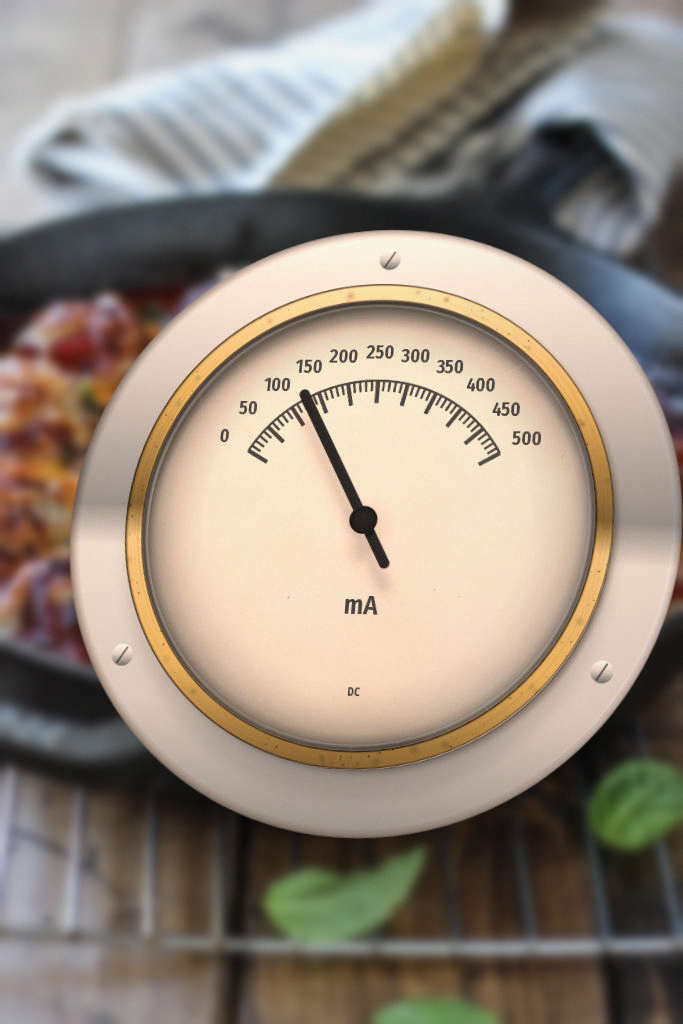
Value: 130 (mA)
